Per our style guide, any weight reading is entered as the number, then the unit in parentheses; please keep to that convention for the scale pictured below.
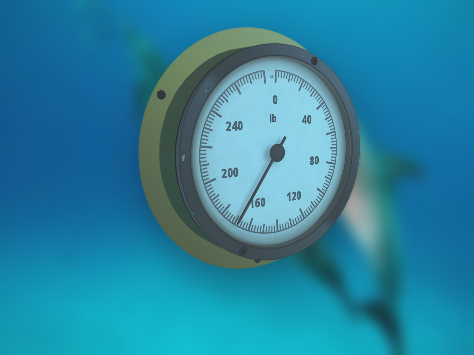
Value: 170 (lb)
